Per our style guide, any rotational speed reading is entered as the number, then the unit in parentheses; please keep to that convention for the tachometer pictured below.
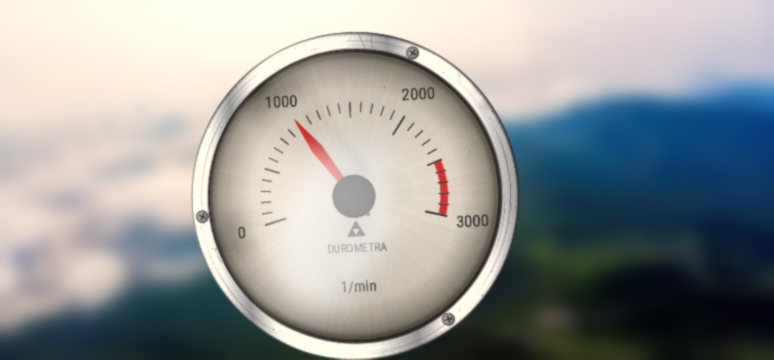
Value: 1000 (rpm)
